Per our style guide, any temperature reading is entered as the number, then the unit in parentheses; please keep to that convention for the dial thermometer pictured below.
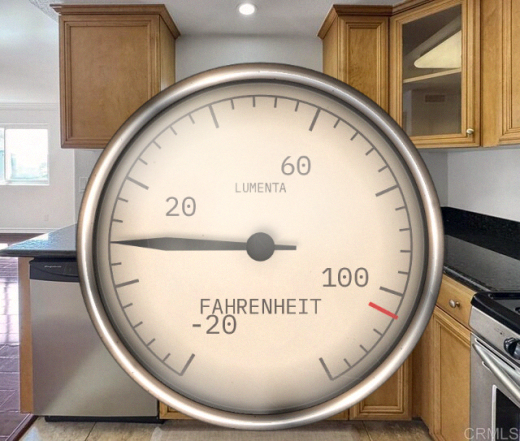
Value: 8 (°F)
